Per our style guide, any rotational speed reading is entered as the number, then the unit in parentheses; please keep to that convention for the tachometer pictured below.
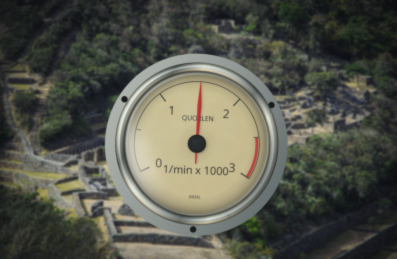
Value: 1500 (rpm)
